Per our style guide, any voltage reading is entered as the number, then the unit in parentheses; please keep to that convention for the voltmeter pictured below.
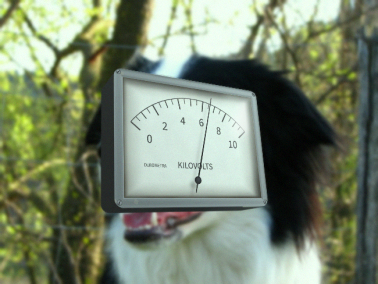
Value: 6.5 (kV)
